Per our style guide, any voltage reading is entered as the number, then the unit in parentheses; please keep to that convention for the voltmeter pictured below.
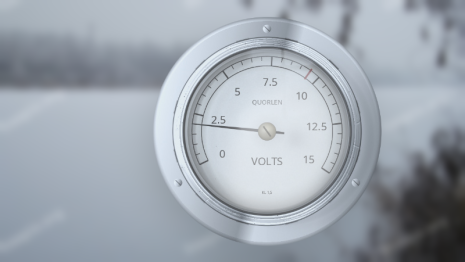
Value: 2 (V)
